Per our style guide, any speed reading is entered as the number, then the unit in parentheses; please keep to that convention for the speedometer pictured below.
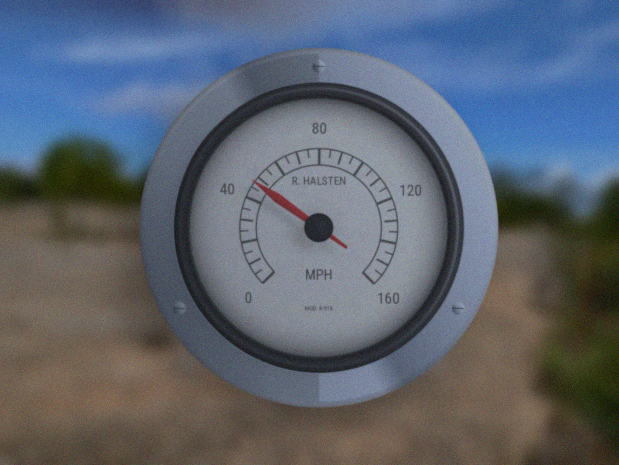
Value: 47.5 (mph)
